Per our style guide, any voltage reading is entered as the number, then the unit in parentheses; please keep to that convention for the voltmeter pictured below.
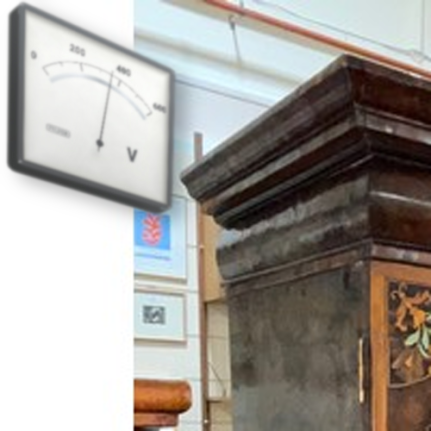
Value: 350 (V)
